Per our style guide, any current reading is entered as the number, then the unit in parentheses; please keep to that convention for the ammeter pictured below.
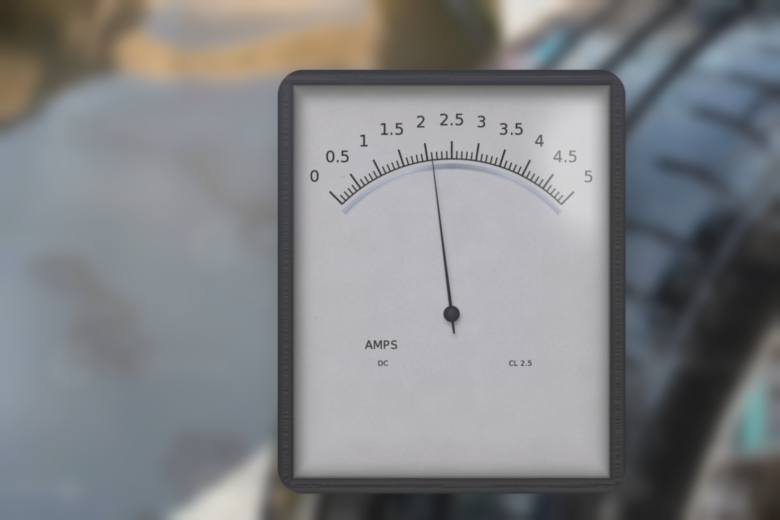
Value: 2.1 (A)
